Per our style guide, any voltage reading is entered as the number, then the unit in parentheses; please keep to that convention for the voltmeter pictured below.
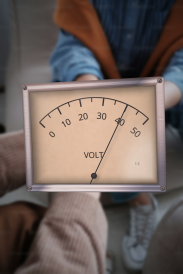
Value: 40 (V)
